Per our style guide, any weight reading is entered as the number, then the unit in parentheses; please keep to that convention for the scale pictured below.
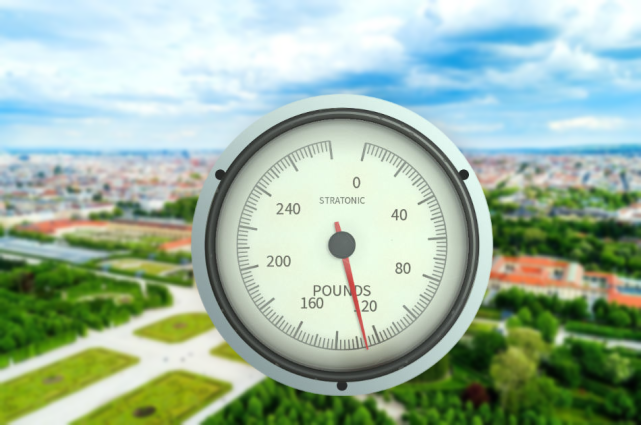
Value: 126 (lb)
